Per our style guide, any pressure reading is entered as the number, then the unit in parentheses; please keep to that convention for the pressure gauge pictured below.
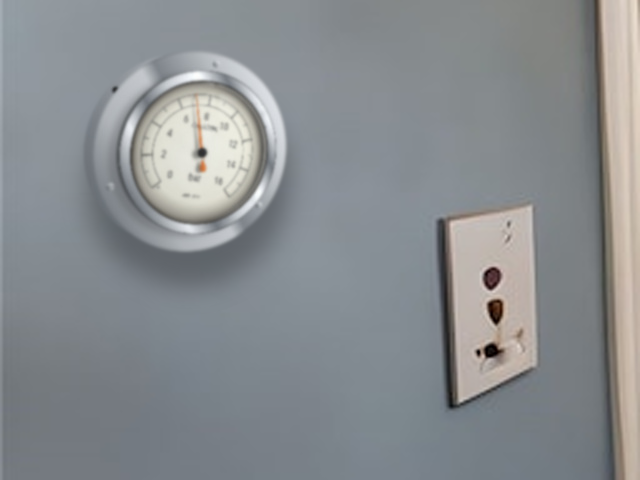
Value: 7 (bar)
